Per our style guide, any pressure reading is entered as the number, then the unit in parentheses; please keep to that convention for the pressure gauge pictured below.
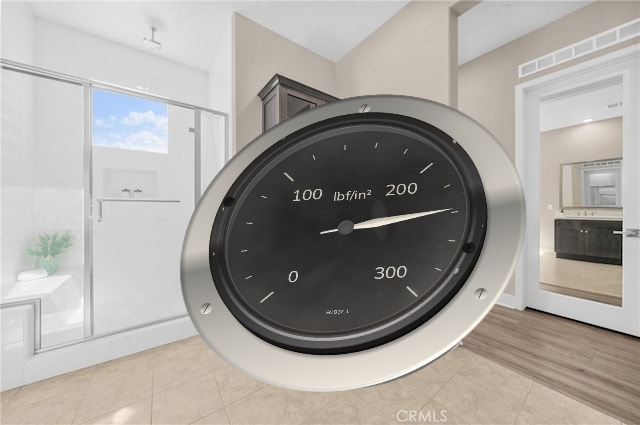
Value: 240 (psi)
